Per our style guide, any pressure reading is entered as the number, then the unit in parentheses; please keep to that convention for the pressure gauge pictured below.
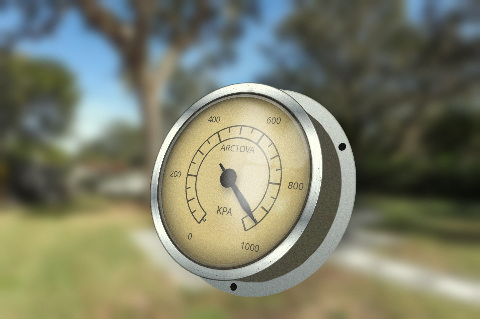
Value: 950 (kPa)
